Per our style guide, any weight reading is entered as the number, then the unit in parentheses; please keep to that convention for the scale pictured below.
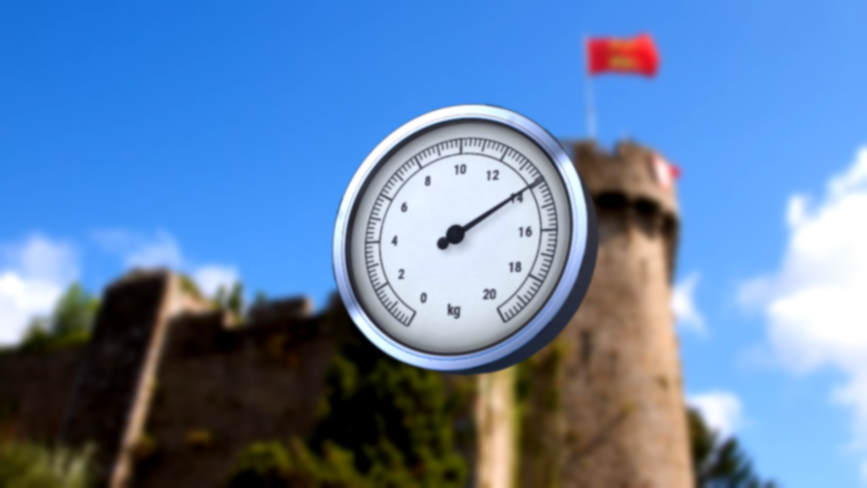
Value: 14 (kg)
